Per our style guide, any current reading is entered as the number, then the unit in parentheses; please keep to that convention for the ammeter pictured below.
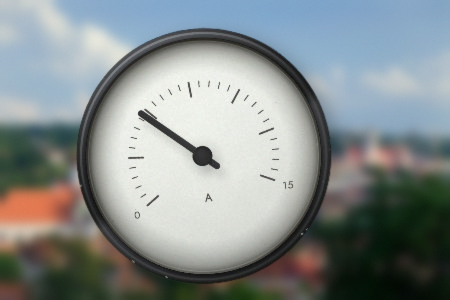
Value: 4.75 (A)
